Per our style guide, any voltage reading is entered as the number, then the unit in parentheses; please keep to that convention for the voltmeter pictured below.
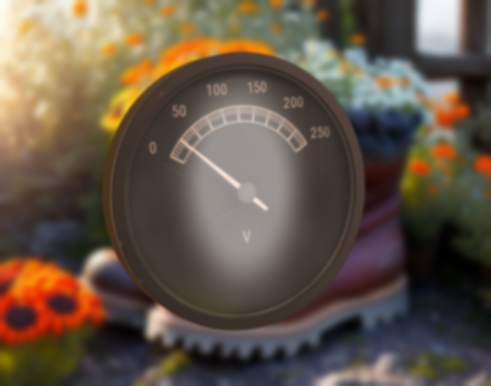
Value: 25 (V)
